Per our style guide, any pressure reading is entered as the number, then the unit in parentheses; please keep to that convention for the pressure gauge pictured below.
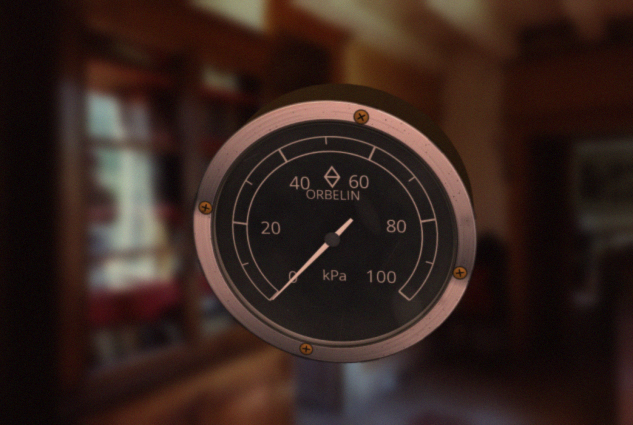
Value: 0 (kPa)
